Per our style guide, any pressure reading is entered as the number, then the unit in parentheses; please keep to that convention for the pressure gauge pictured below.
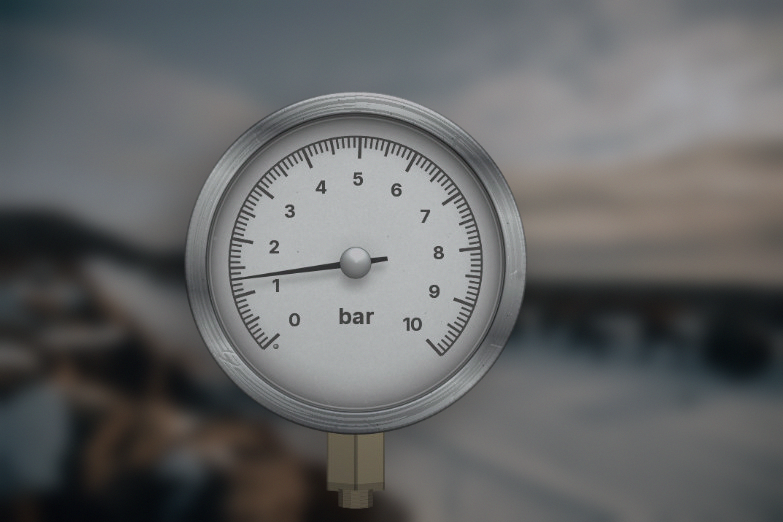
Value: 1.3 (bar)
